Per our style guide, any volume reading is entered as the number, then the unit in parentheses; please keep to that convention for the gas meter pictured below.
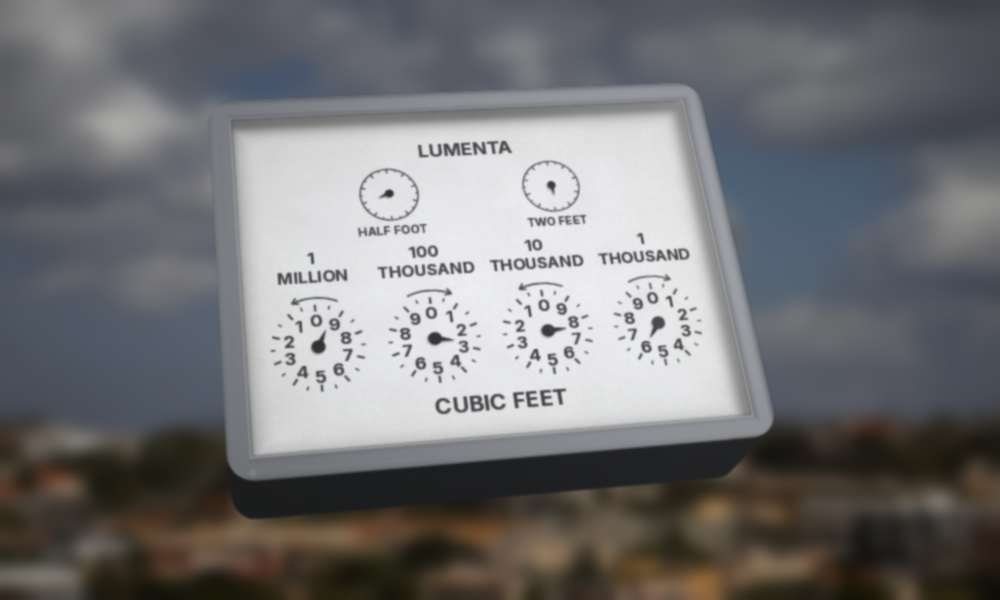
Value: 927600 (ft³)
